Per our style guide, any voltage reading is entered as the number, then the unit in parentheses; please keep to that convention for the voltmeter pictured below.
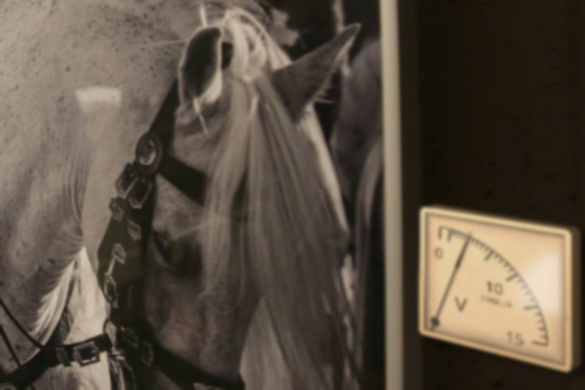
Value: 5 (V)
